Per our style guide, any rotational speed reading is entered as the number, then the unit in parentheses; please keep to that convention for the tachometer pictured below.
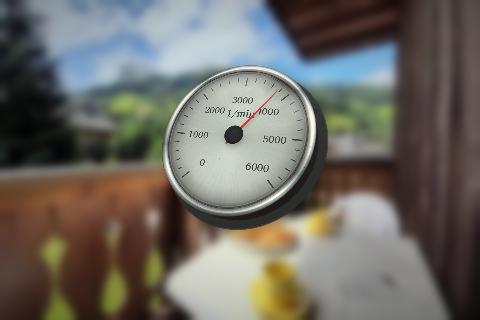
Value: 3800 (rpm)
